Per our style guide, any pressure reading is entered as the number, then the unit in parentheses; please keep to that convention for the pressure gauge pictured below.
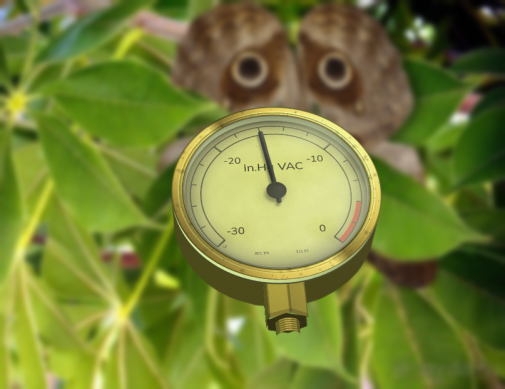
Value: -16 (inHg)
